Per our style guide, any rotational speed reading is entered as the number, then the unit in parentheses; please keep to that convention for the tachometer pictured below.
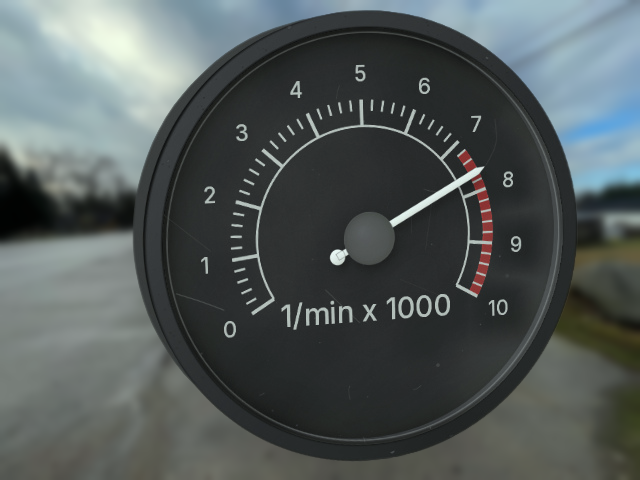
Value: 7600 (rpm)
